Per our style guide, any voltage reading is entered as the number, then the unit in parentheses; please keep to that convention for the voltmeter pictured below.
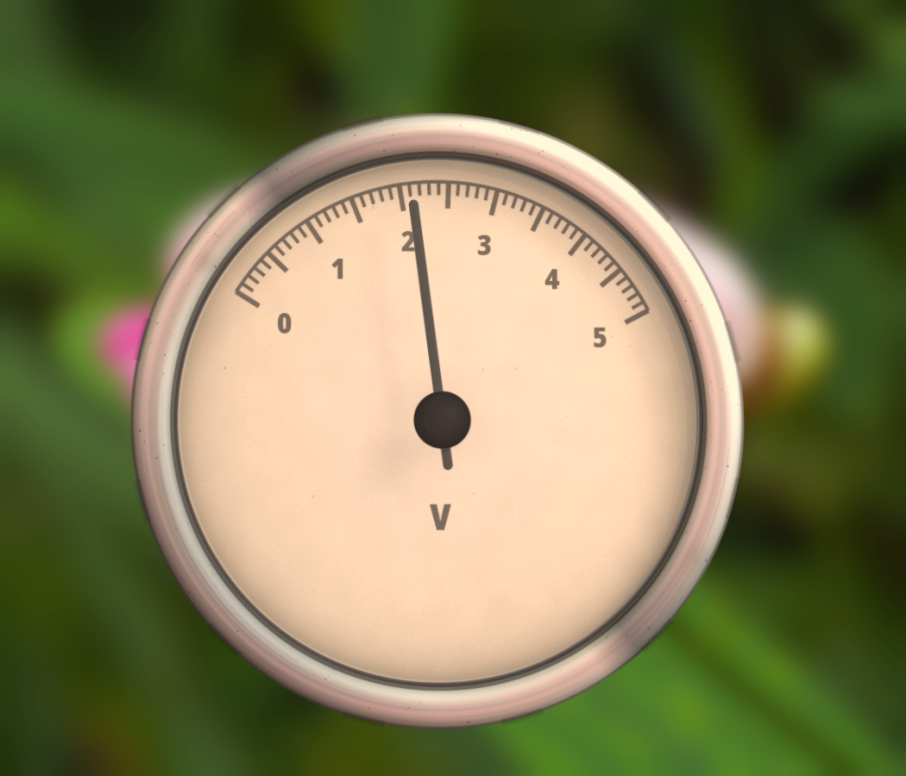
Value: 2.1 (V)
